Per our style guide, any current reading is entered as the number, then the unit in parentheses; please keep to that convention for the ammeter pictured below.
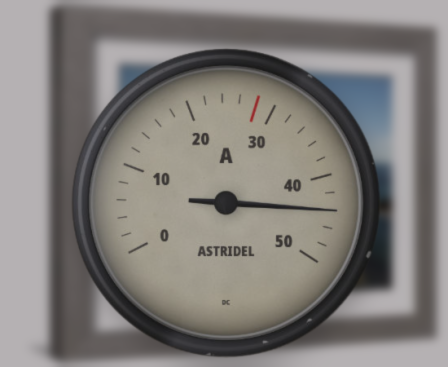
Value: 44 (A)
